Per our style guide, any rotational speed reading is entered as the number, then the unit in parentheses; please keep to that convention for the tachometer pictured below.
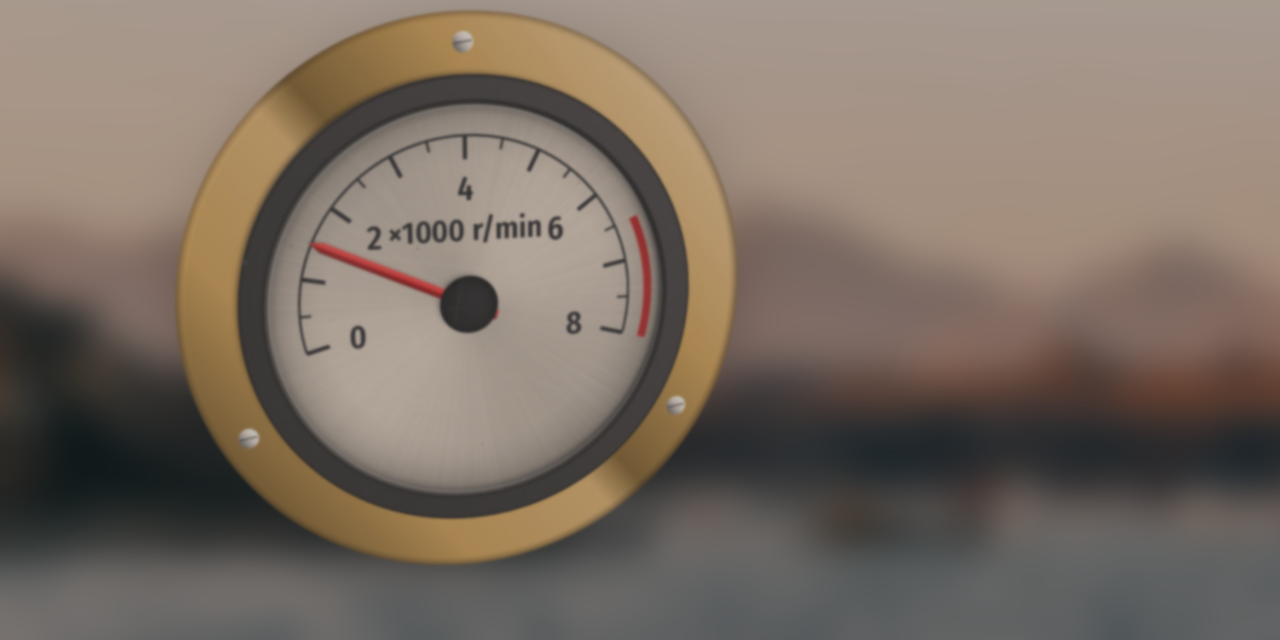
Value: 1500 (rpm)
